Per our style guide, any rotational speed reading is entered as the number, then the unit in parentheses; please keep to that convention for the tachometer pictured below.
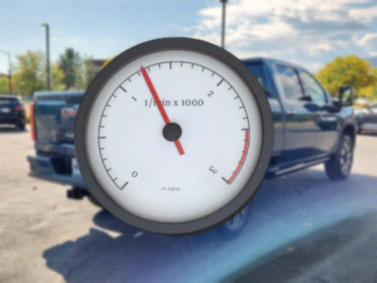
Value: 1250 (rpm)
